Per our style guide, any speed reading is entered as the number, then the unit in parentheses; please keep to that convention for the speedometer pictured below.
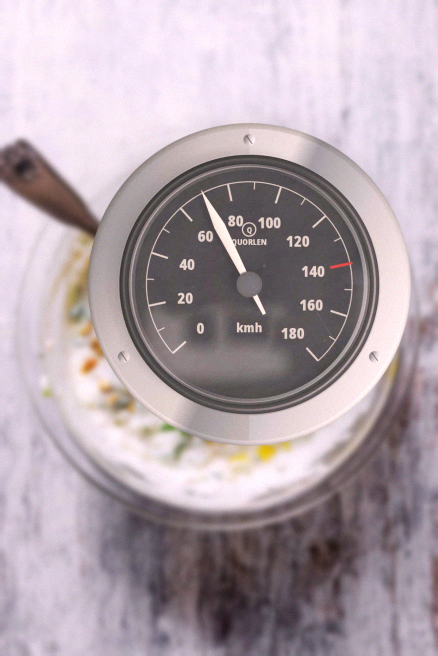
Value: 70 (km/h)
